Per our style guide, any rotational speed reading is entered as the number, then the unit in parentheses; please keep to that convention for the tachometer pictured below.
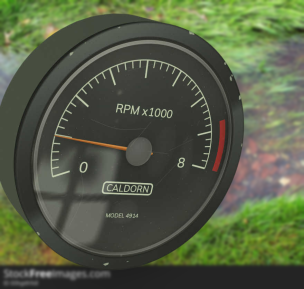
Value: 1000 (rpm)
